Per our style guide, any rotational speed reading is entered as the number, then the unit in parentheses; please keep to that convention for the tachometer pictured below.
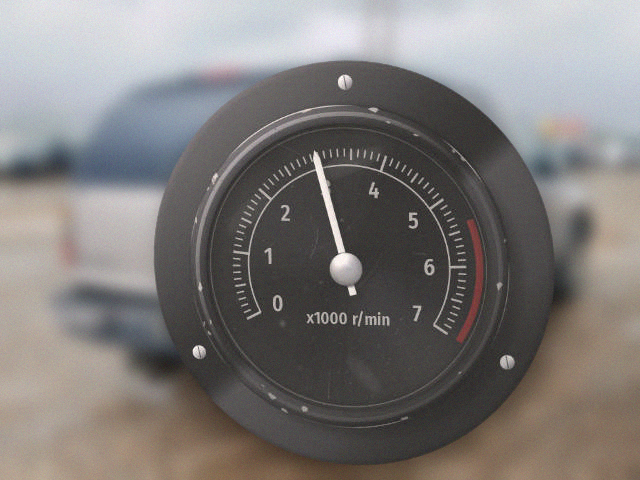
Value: 3000 (rpm)
